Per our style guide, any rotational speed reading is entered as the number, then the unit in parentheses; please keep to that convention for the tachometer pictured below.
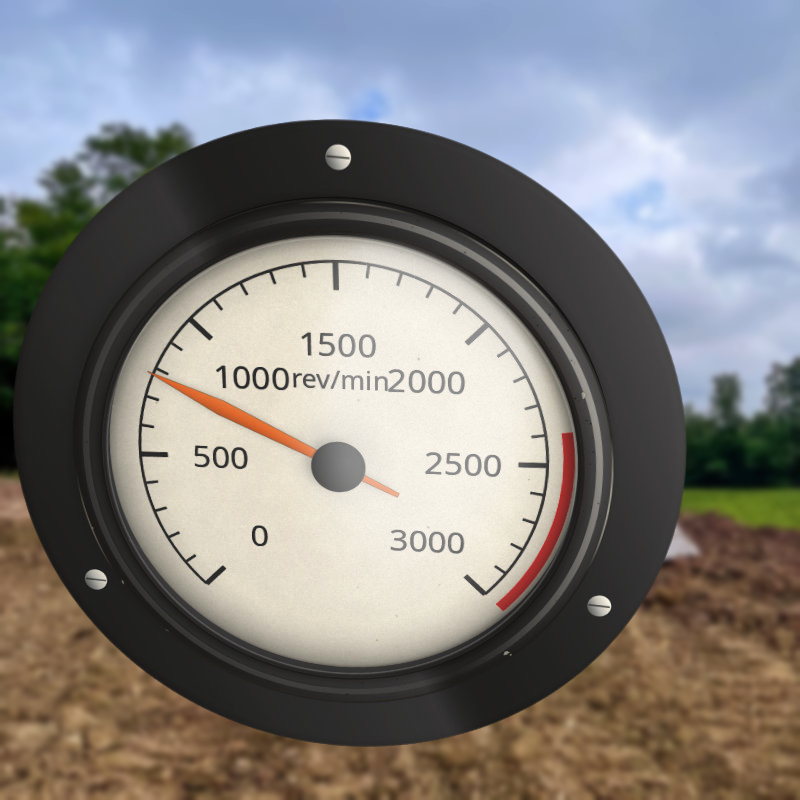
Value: 800 (rpm)
